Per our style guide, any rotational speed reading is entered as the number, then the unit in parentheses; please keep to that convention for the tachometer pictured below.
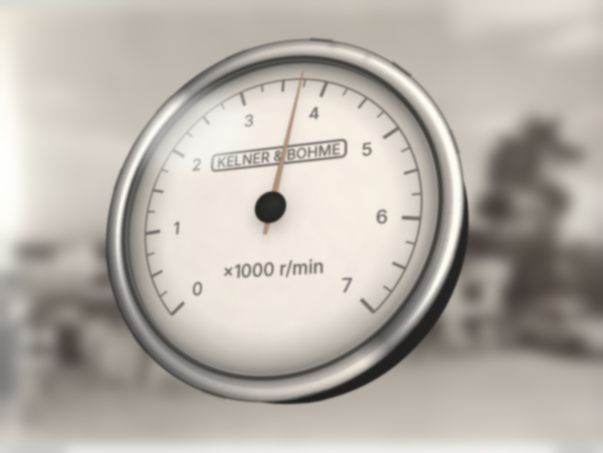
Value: 3750 (rpm)
